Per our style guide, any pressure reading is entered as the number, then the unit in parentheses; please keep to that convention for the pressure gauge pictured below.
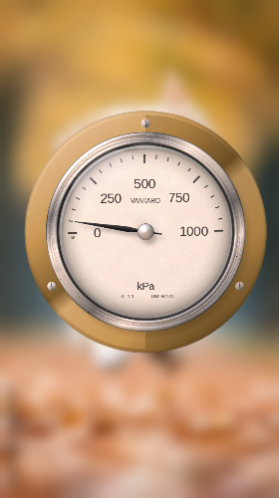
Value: 50 (kPa)
